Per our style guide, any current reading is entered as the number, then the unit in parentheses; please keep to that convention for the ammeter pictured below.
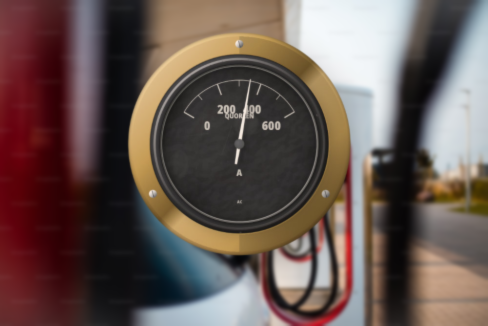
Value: 350 (A)
